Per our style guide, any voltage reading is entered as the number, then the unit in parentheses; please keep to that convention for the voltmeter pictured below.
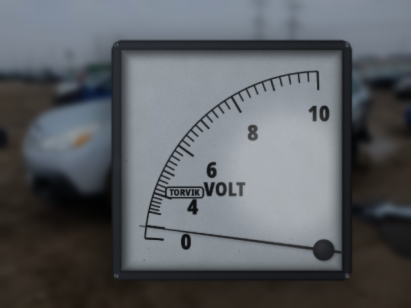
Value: 2 (V)
